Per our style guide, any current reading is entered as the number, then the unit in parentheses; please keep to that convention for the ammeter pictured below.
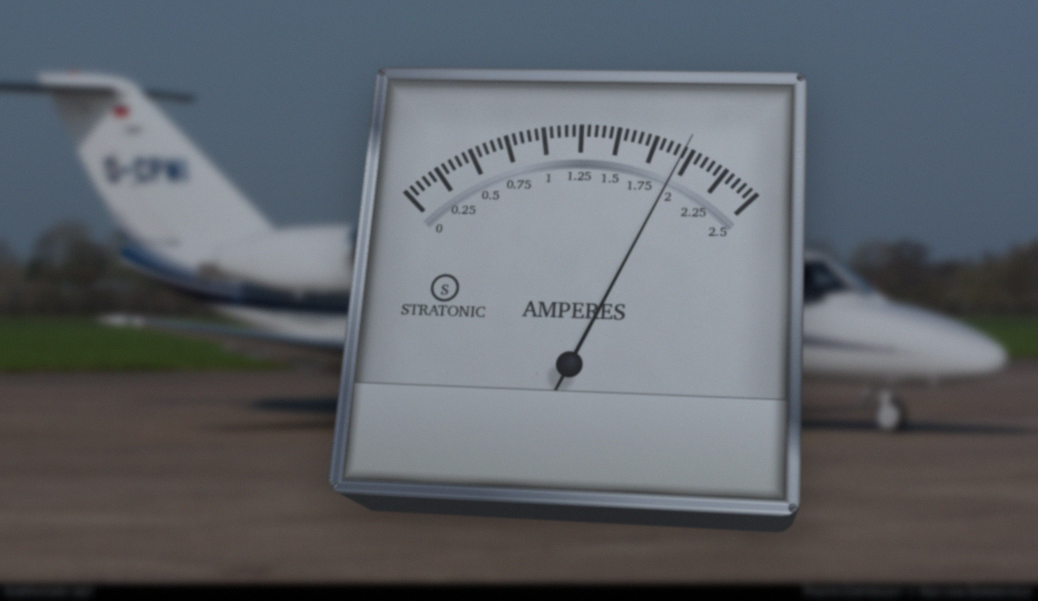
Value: 1.95 (A)
